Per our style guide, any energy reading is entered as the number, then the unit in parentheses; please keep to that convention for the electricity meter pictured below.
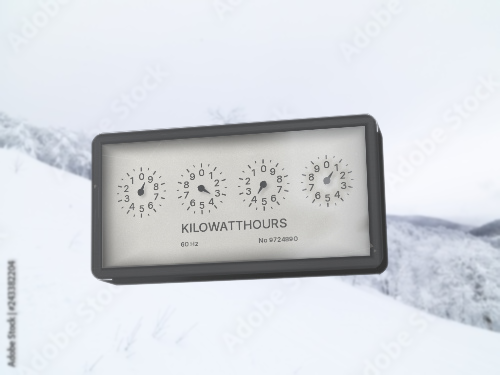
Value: 9341 (kWh)
